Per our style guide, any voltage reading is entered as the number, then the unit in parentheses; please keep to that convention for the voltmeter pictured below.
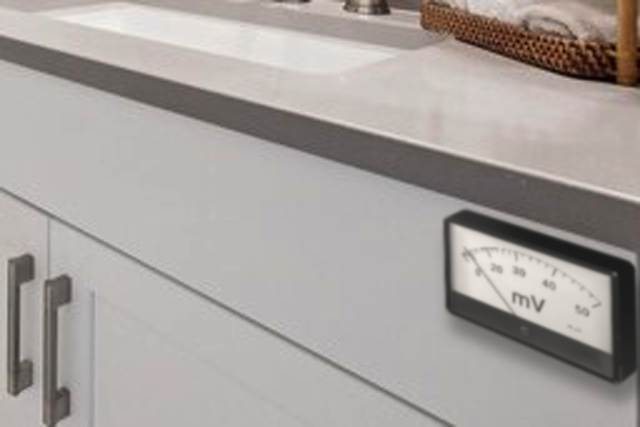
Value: 10 (mV)
